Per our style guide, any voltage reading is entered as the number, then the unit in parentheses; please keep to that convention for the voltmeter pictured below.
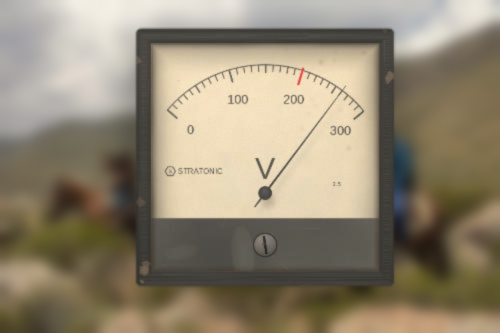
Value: 260 (V)
